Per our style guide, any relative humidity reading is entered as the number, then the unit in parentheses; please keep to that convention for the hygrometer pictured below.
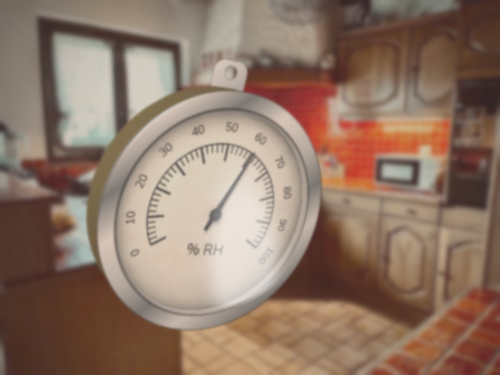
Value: 60 (%)
